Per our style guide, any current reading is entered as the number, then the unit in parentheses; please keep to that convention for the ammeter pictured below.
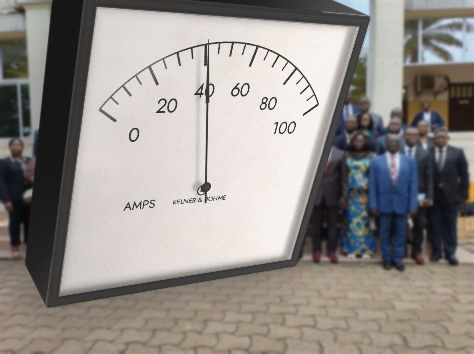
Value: 40 (A)
